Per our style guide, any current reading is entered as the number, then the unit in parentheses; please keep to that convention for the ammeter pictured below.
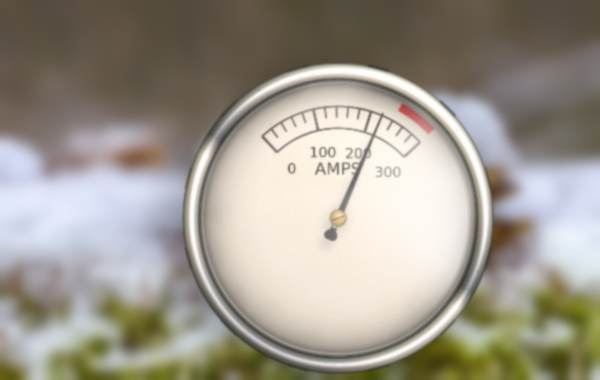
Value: 220 (A)
